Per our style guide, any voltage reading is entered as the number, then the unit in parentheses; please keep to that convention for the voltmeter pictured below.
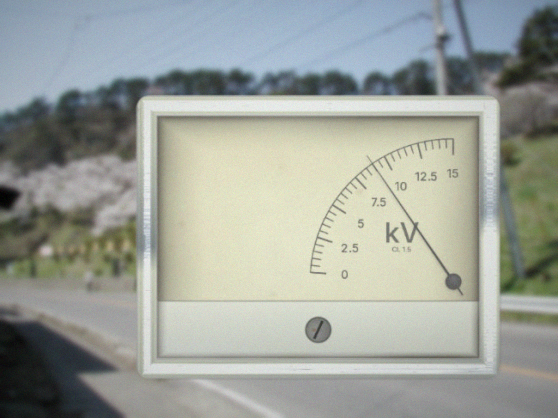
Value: 9 (kV)
